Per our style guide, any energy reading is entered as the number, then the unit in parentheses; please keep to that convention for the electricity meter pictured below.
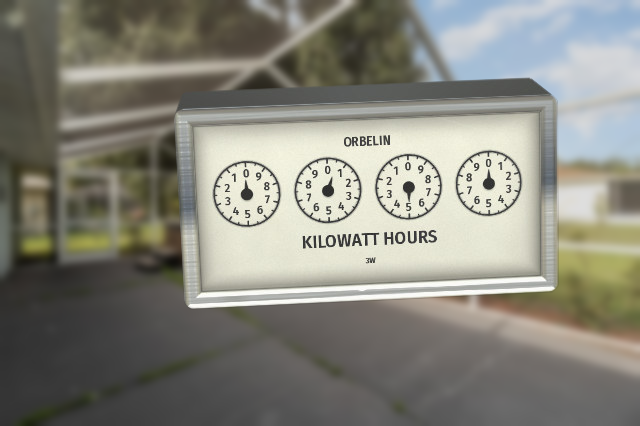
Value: 50 (kWh)
